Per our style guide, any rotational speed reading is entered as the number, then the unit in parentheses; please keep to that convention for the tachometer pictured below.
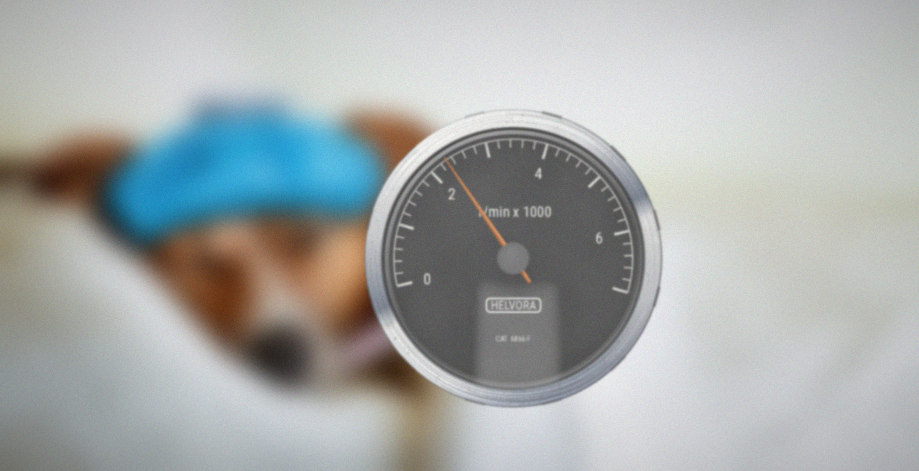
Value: 2300 (rpm)
